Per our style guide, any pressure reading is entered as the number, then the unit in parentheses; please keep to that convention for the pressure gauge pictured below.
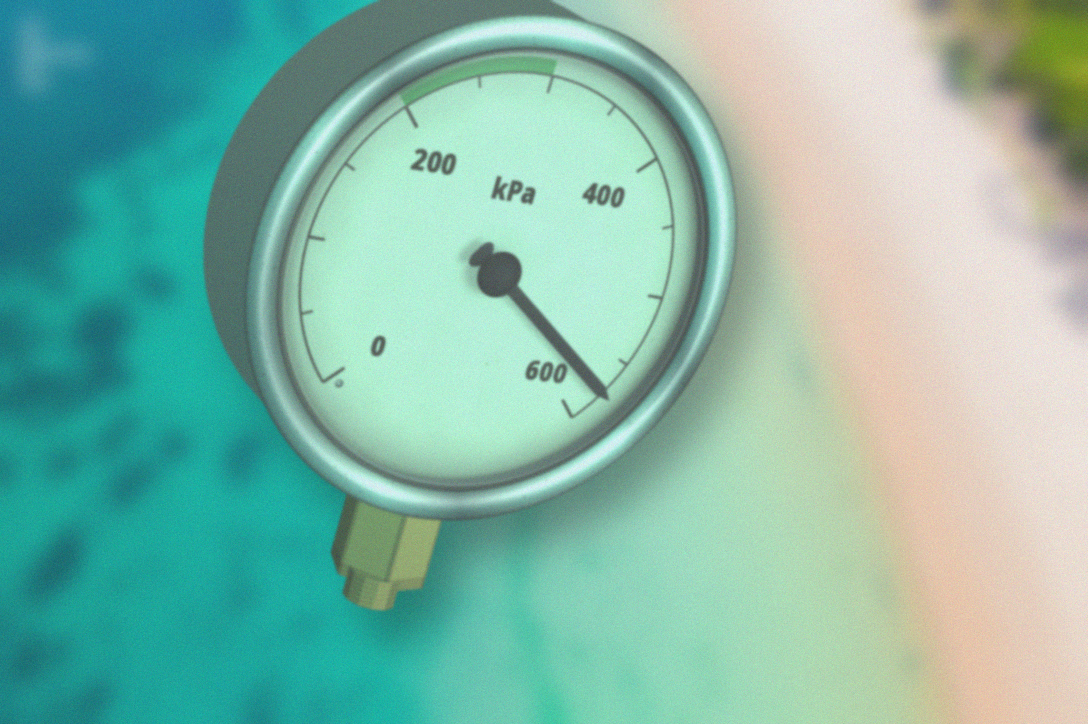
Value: 575 (kPa)
